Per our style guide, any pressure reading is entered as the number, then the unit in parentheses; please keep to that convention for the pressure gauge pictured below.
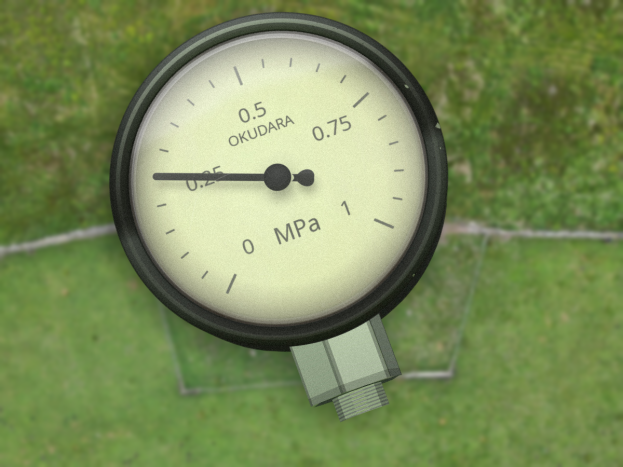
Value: 0.25 (MPa)
